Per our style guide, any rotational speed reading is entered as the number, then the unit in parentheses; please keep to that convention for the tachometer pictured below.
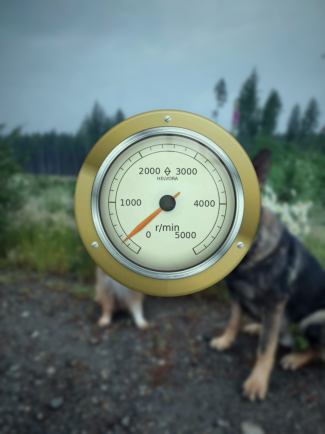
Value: 300 (rpm)
